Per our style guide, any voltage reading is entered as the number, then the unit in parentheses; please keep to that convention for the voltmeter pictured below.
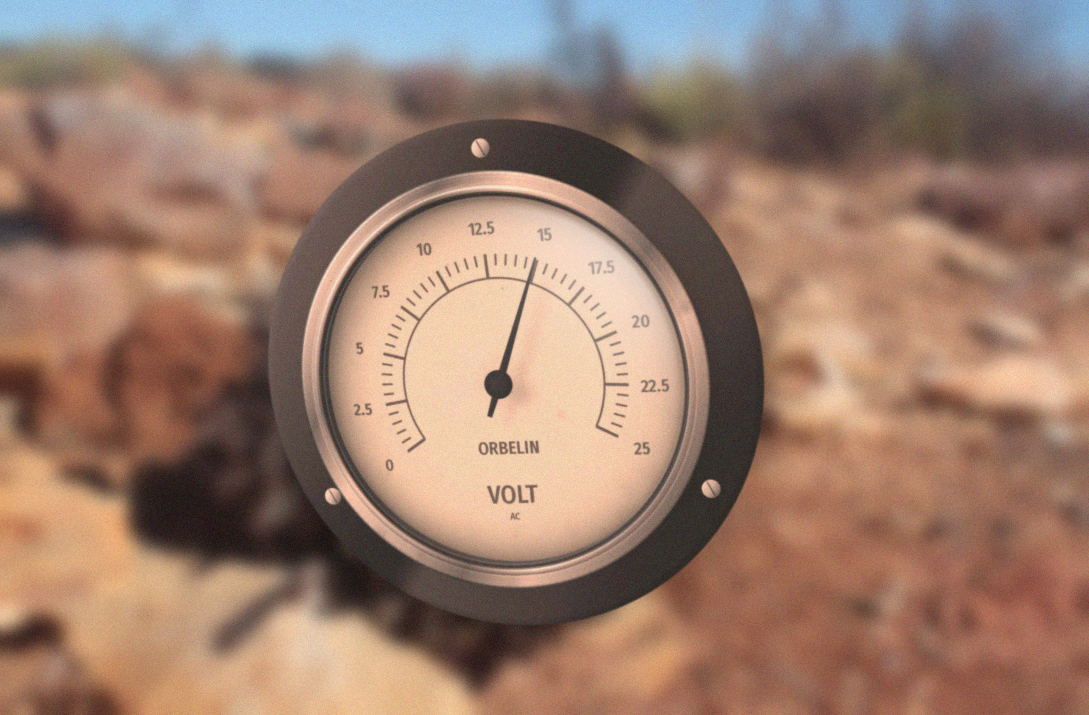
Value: 15 (V)
